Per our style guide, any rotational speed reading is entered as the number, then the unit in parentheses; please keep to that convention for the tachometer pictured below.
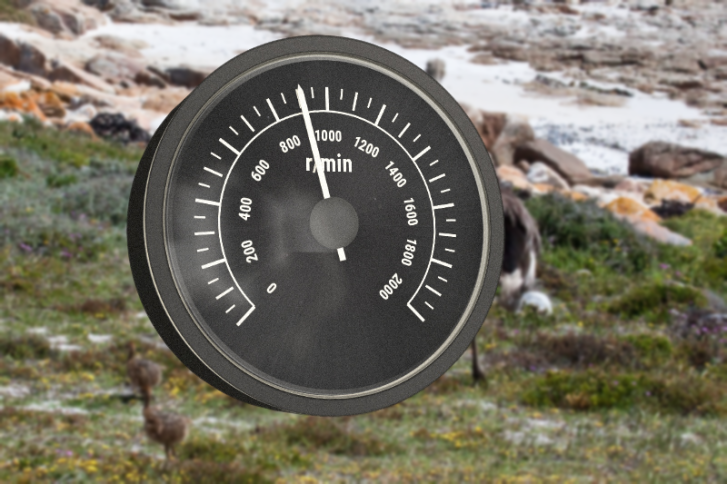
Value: 900 (rpm)
